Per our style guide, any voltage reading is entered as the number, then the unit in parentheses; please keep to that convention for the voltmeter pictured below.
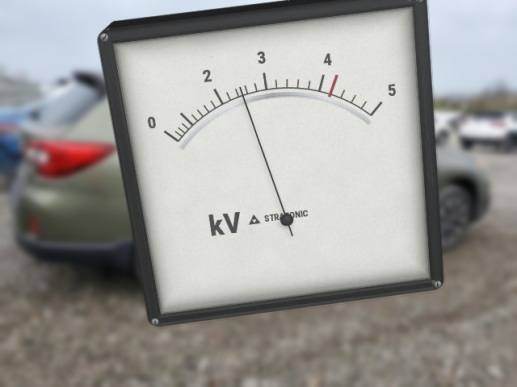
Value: 2.5 (kV)
